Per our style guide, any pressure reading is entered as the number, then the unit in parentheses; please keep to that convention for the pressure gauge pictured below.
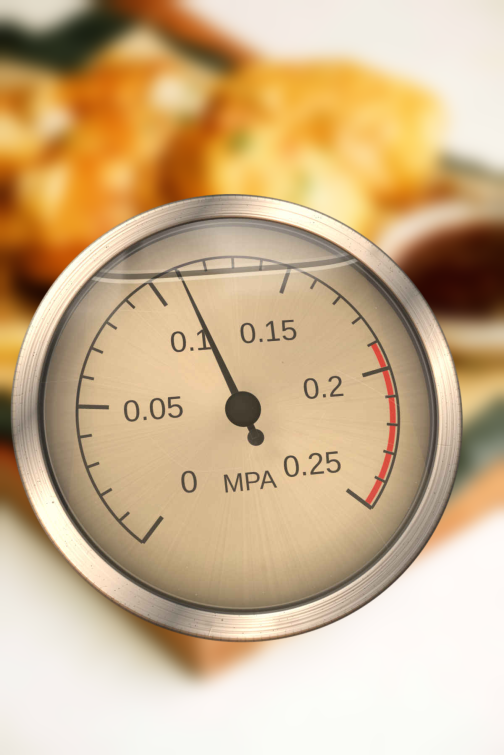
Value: 0.11 (MPa)
